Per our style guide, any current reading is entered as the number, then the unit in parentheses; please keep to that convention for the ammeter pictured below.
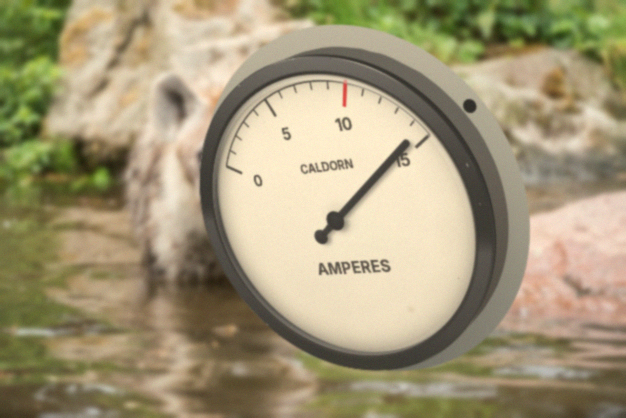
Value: 14.5 (A)
